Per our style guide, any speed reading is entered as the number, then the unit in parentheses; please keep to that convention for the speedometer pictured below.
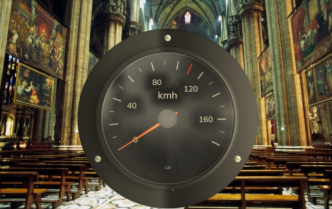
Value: 0 (km/h)
